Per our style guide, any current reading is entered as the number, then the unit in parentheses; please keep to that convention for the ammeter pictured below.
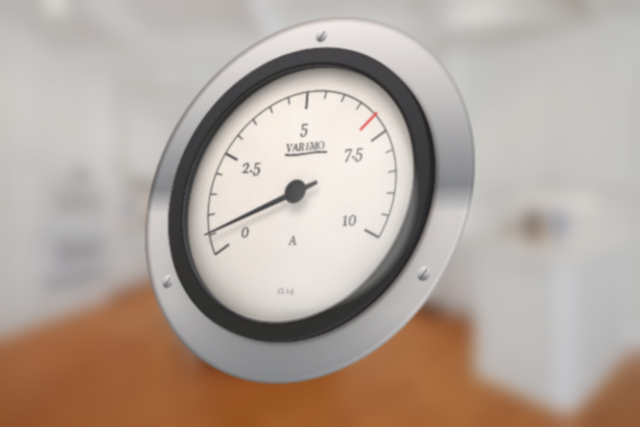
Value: 0.5 (A)
